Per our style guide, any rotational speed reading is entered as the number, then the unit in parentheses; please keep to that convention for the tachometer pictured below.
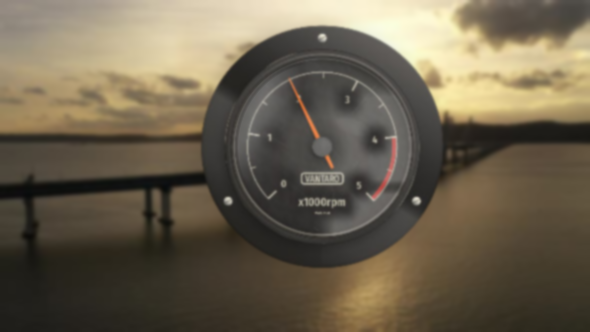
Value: 2000 (rpm)
